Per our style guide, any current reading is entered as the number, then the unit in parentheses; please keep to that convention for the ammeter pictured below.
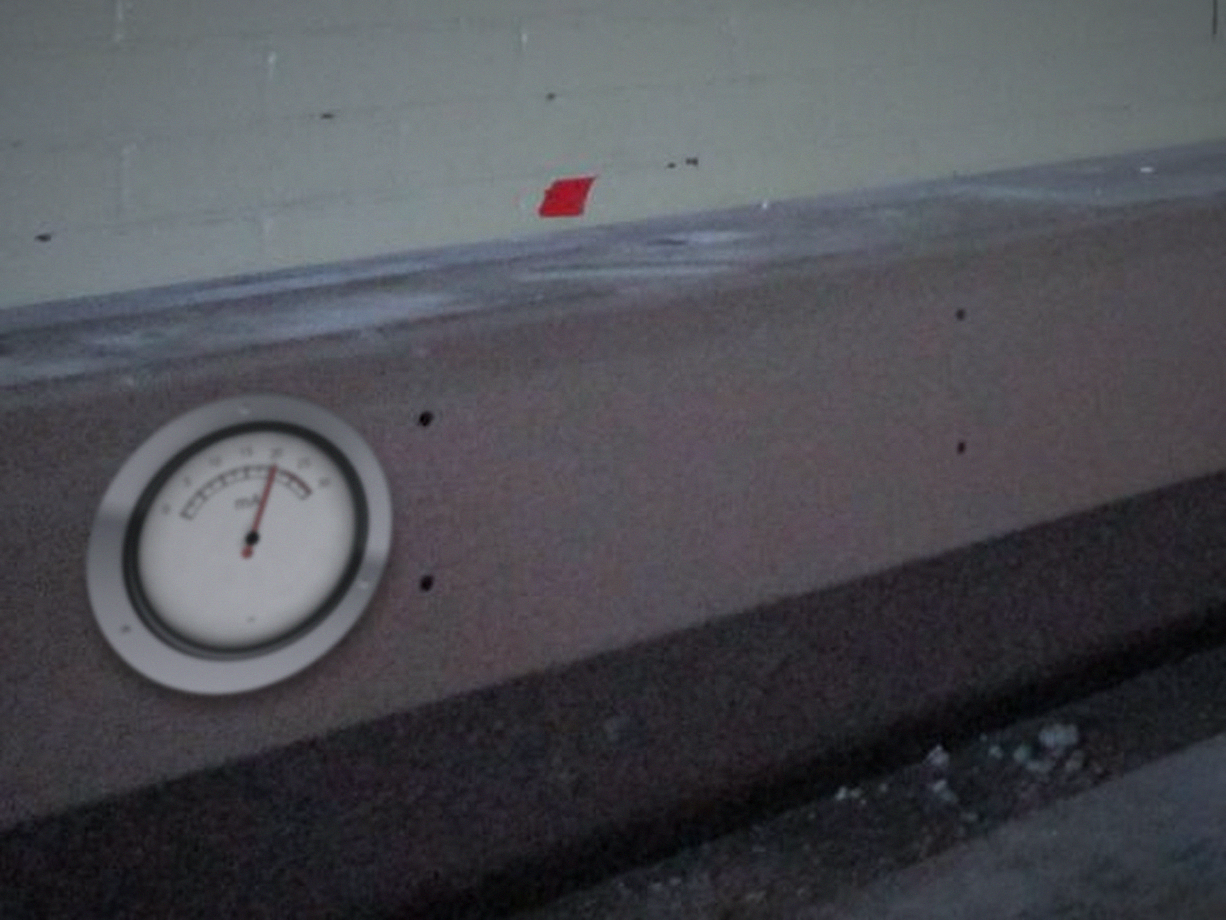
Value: 20 (mA)
